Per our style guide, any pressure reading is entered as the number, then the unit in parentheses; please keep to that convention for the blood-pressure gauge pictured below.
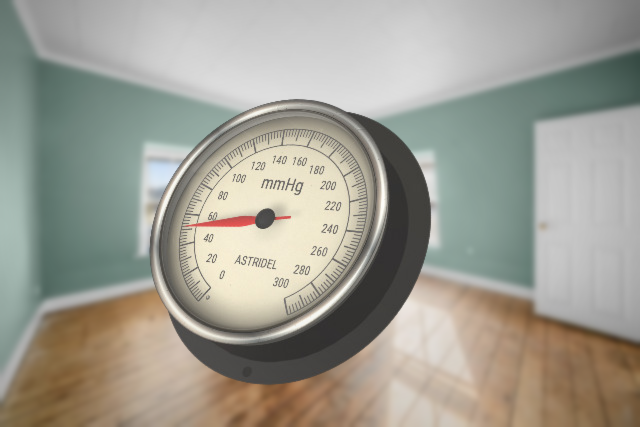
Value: 50 (mmHg)
